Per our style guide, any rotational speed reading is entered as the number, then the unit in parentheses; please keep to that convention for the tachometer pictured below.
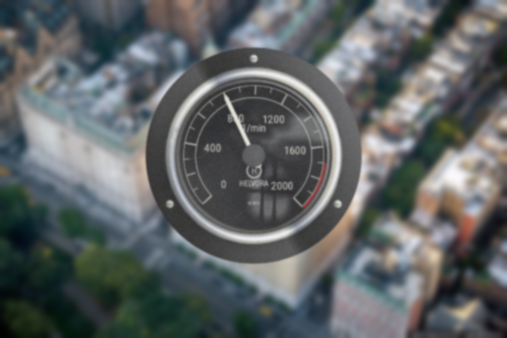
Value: 800 (rpm)
